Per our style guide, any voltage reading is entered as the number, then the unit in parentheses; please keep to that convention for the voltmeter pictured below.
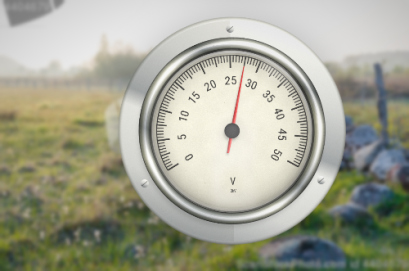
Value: 27.5 (V)
